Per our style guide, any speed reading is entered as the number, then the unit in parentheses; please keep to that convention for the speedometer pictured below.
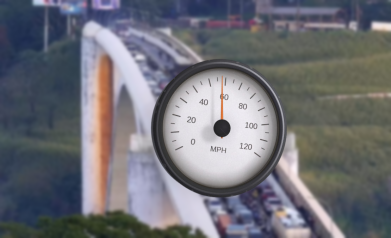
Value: 57.5 (mph)
